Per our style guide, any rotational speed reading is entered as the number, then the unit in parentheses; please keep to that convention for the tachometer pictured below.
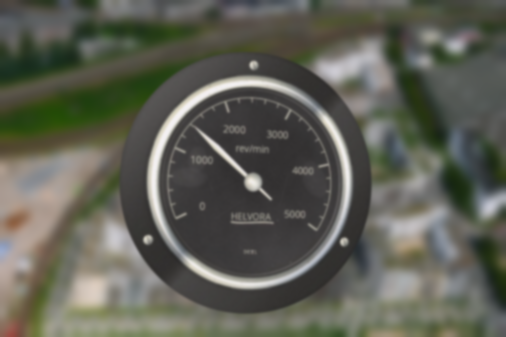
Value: 1400 (rpm)
